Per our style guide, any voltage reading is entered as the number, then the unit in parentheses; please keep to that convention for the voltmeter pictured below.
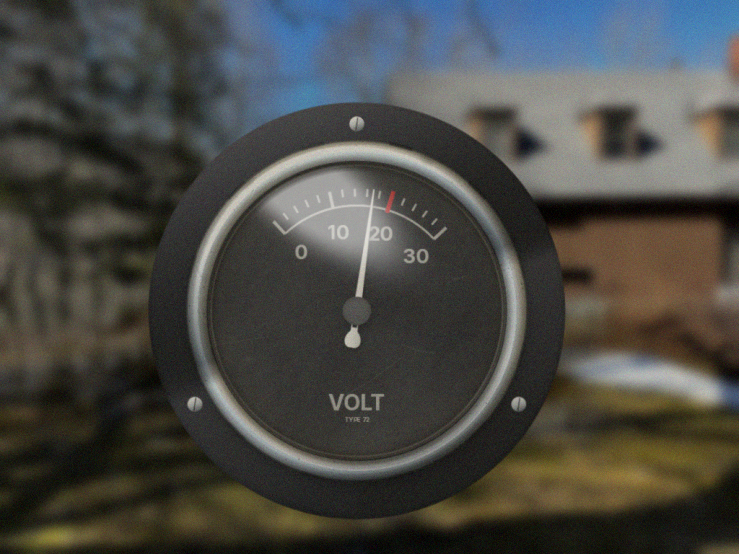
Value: 17 (V)
